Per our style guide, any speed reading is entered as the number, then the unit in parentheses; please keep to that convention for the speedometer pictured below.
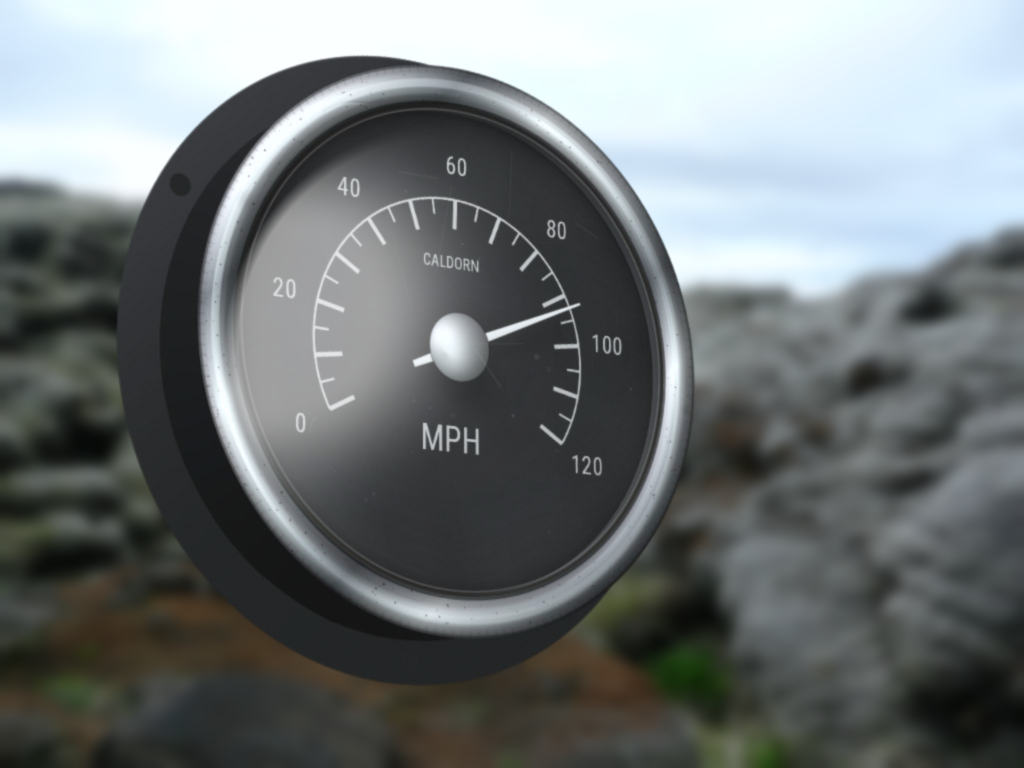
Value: 92.5 (mph)
